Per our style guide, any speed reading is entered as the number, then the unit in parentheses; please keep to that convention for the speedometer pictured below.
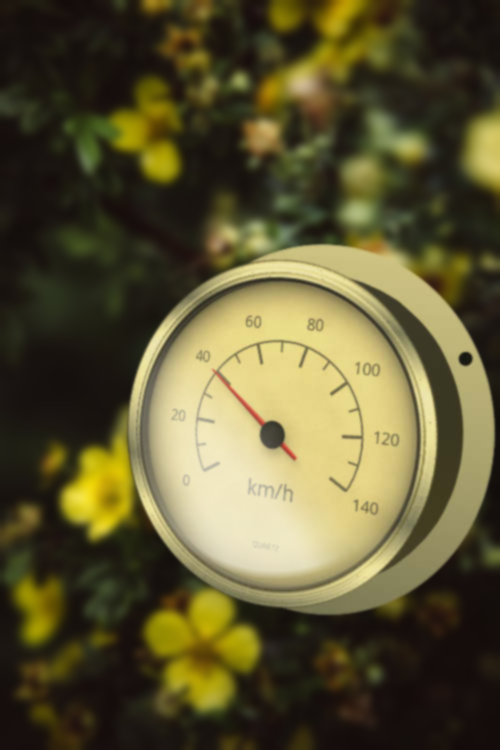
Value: 40 (km/h)
